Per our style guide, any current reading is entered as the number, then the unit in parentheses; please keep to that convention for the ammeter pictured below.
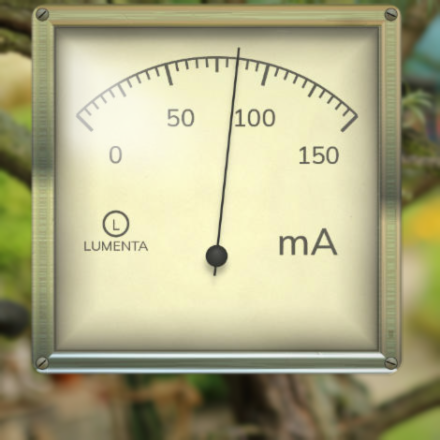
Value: 85 (mA)
